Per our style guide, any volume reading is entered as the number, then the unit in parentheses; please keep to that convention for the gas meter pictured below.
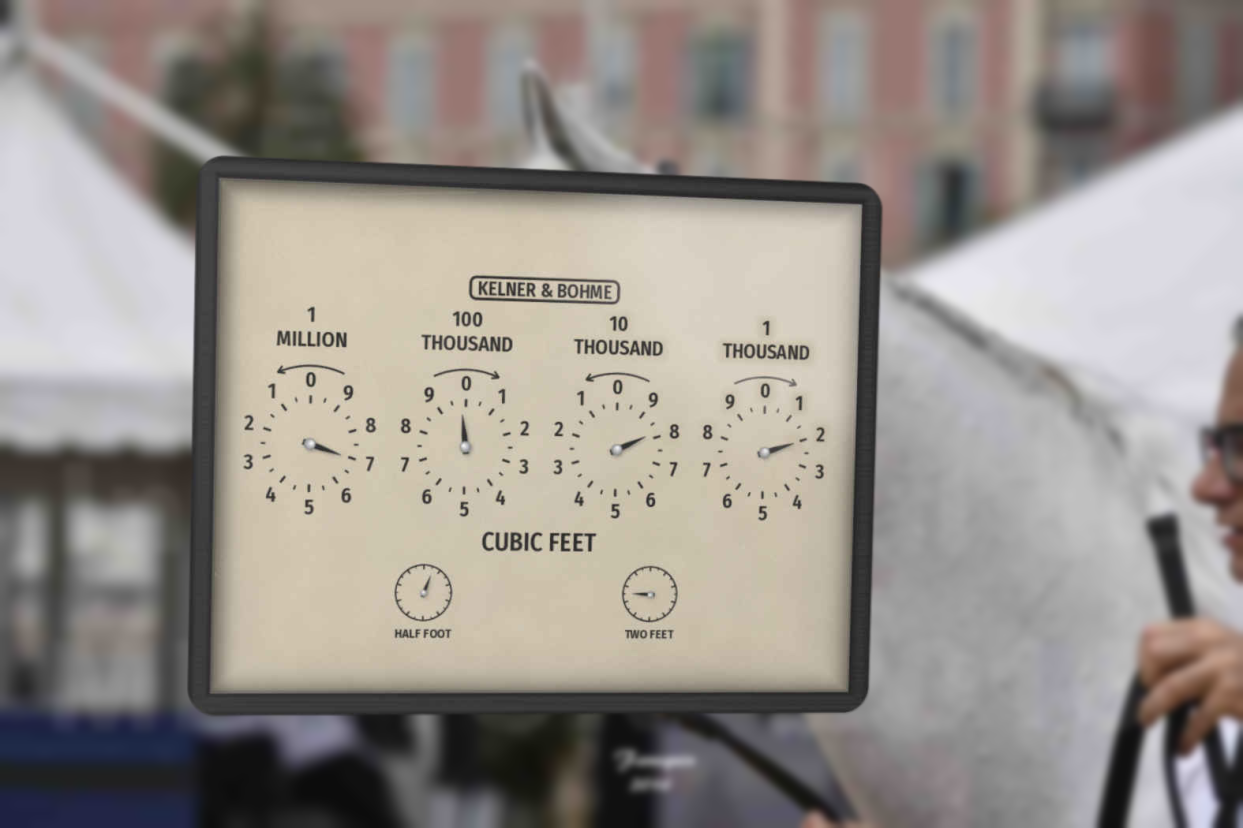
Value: 698200 (ft³)
